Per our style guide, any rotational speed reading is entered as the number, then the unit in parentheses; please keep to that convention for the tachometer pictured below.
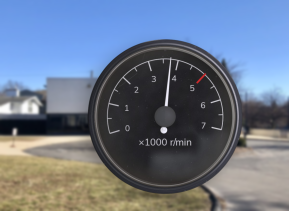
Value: 3750 (rpm)
